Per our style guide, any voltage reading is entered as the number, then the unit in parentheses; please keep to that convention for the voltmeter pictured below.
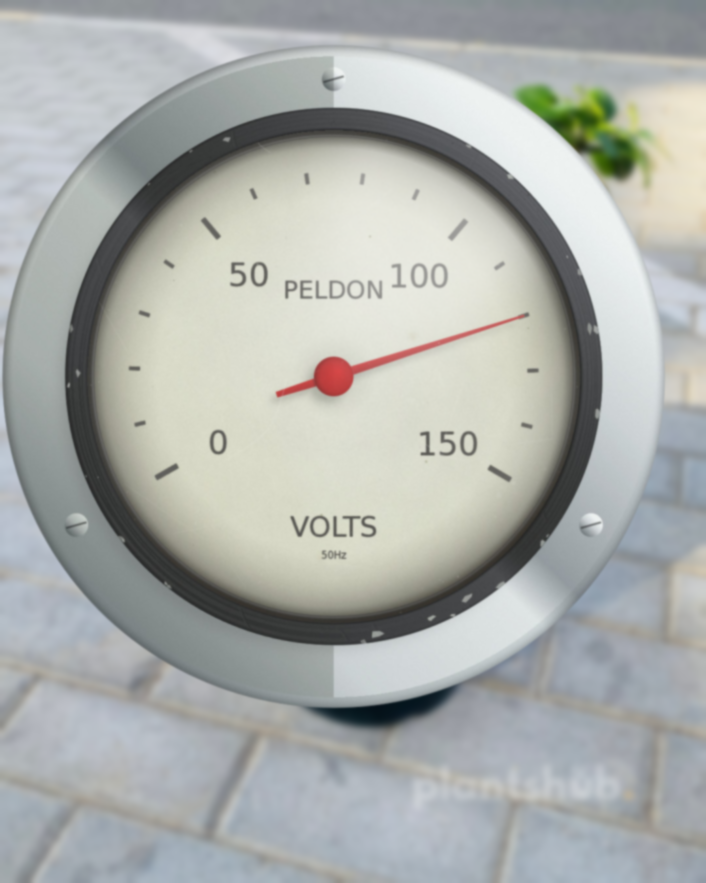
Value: 120 (V)
